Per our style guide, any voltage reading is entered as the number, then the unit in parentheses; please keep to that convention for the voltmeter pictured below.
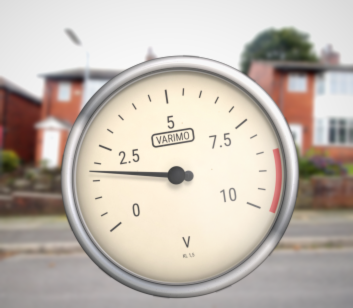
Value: 1.75 (V)
